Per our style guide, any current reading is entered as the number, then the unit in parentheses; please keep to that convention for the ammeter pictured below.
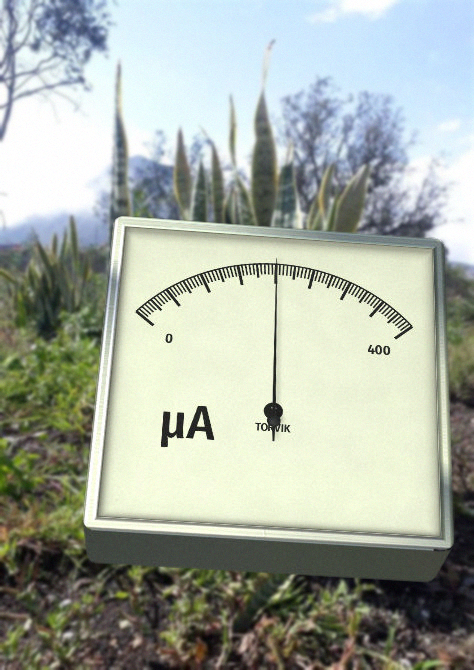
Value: 200 (µA)
